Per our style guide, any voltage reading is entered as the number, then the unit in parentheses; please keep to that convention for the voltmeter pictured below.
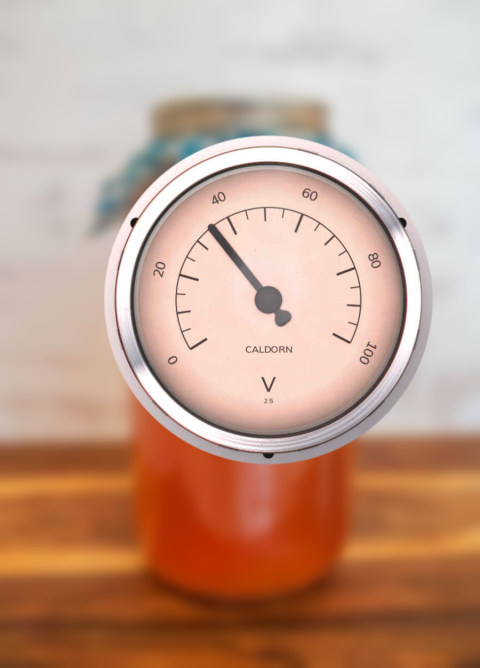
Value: 35 (V)
